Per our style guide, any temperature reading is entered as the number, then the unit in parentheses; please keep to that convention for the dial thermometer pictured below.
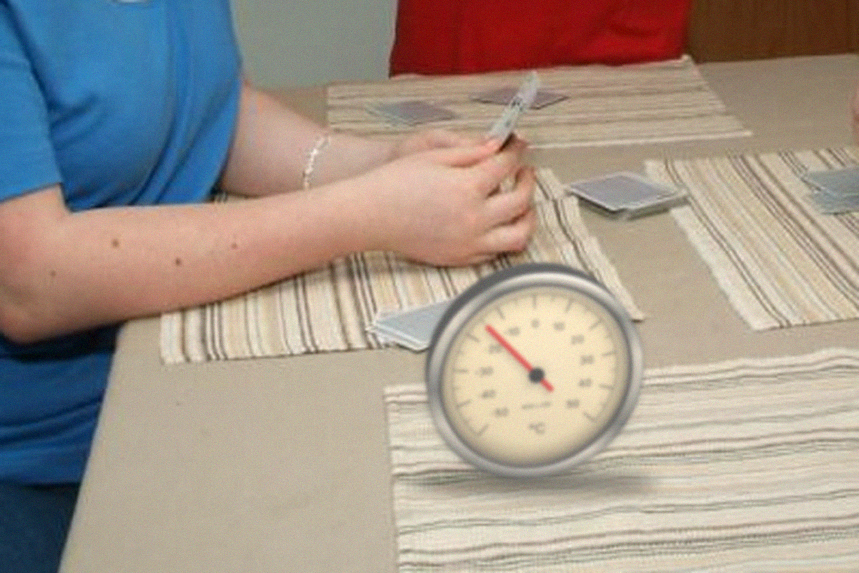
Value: -15 (°C)
